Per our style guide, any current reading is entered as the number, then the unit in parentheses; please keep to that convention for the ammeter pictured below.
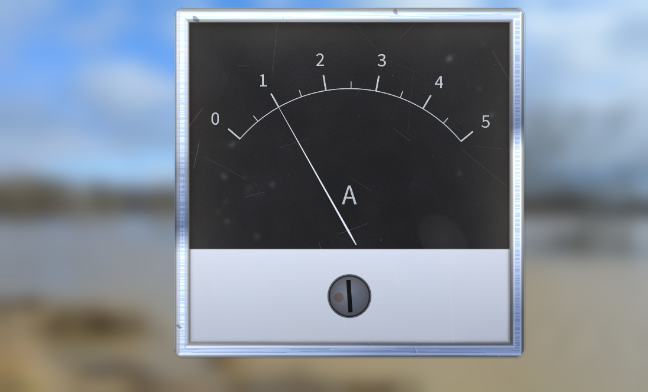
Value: 1 (A)
